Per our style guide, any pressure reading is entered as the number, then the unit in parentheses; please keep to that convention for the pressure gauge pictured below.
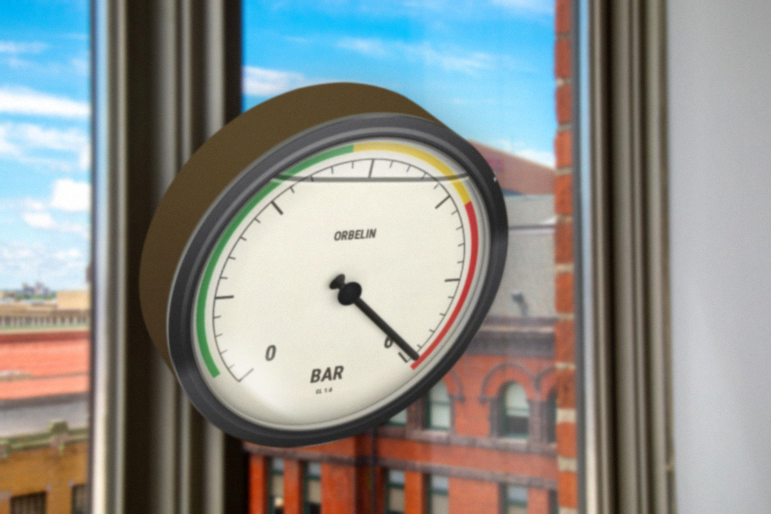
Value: 5.9 (bar)
